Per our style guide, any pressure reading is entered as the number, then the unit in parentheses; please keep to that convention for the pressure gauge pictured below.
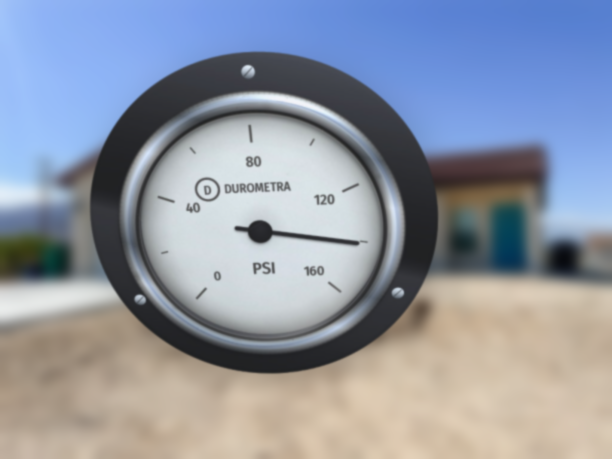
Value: 140 (psi)
